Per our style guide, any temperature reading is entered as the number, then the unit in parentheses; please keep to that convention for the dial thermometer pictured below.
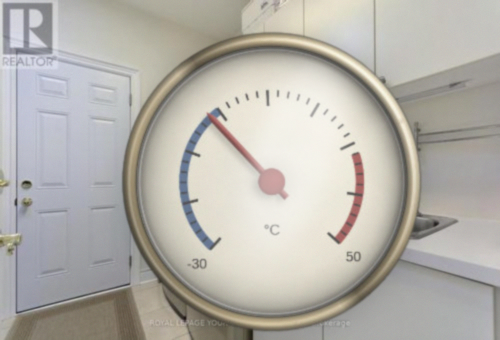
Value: -2 (°C)
